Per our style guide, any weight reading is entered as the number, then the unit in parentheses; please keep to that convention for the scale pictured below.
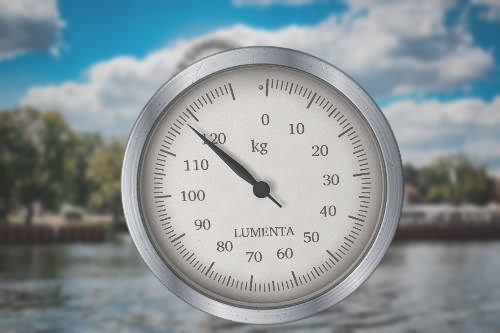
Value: 118 (kg)
